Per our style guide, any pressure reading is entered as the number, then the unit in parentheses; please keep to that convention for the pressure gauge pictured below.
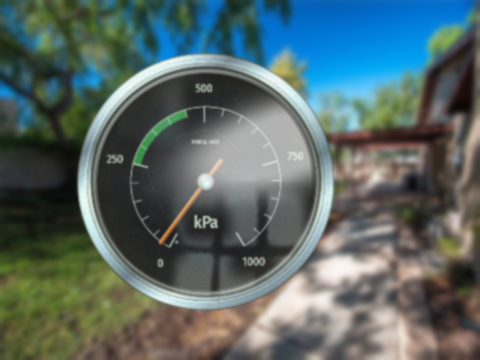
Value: 25 (kPa)
